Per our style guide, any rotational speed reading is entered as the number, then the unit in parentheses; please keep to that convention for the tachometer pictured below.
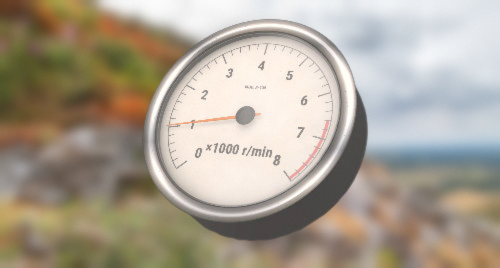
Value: 1000 (rpm)
